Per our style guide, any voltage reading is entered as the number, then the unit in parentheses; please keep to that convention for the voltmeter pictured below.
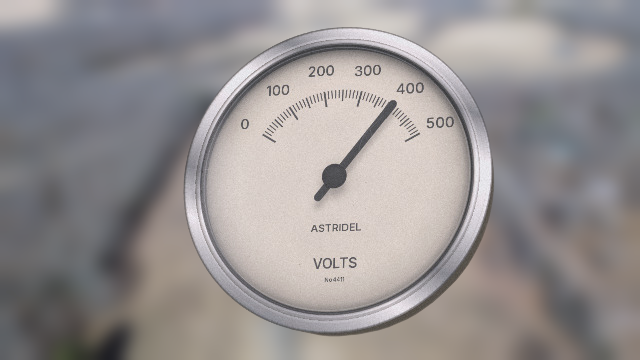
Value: 400 (V)
